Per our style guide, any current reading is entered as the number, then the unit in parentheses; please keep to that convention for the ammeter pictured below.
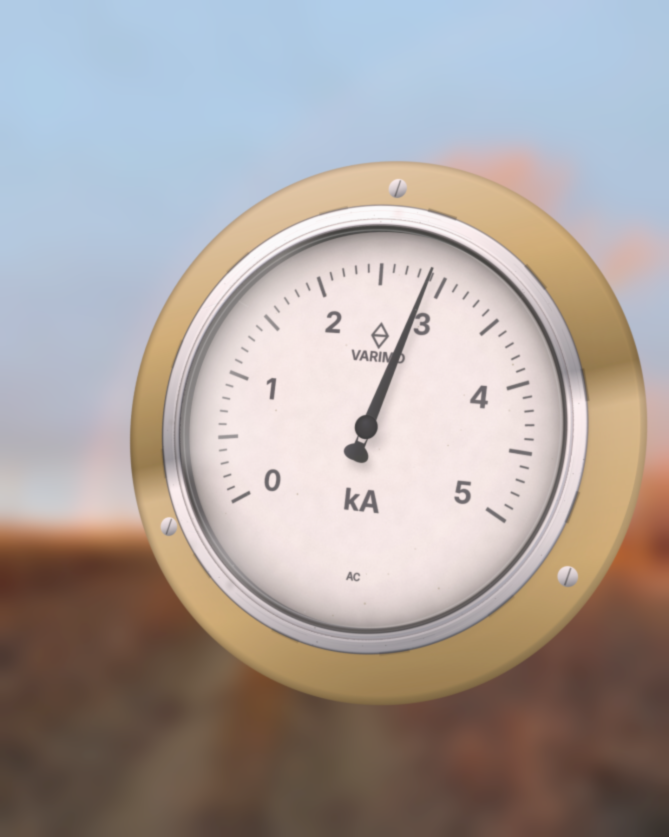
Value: 2.9 (kA)
